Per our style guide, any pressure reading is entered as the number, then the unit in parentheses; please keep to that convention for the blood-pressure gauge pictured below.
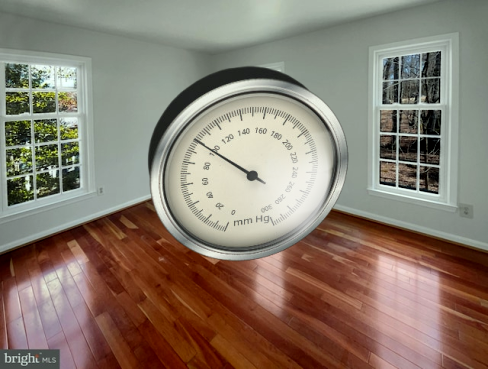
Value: 100 (mmHg)
